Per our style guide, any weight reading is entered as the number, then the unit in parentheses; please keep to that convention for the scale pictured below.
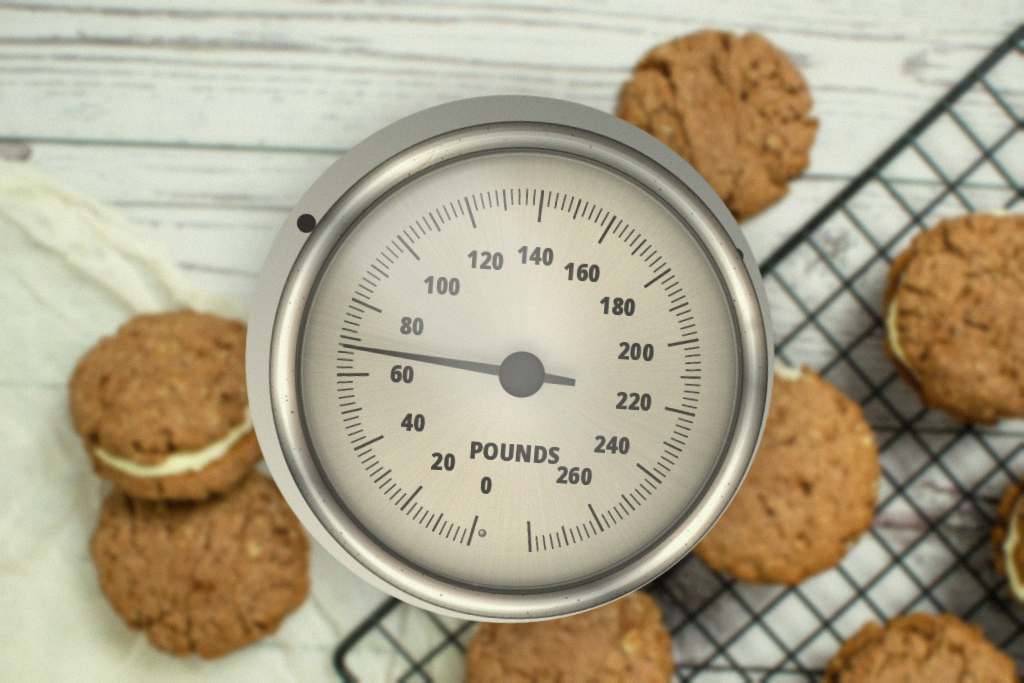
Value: 68 (lb)
